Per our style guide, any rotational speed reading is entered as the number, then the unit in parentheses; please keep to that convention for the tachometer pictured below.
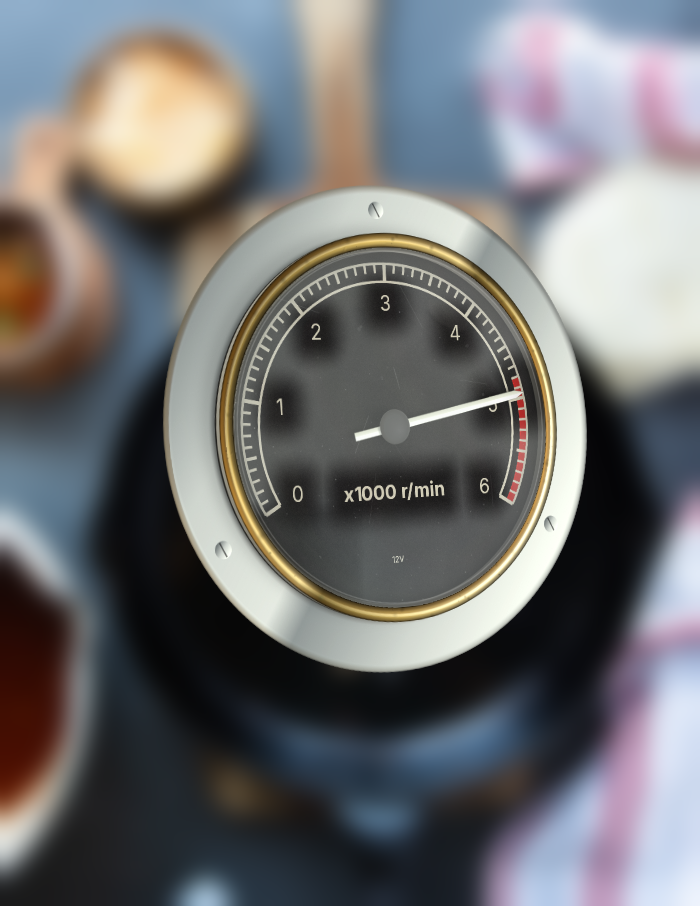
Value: 4950 (rpm)
